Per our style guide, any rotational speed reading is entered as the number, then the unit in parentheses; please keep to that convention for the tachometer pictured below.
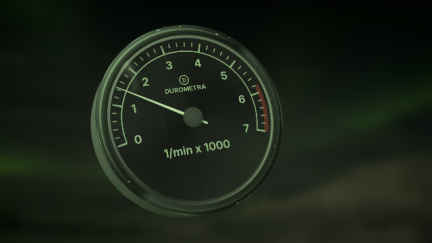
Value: 1400 (rpm)
